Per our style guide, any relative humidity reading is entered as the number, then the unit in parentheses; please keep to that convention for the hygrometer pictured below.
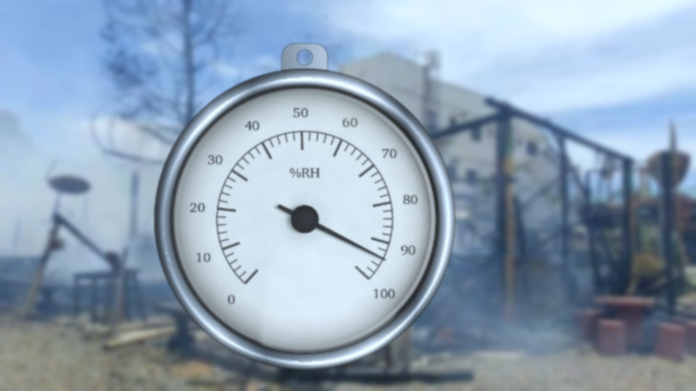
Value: 94 (%)
